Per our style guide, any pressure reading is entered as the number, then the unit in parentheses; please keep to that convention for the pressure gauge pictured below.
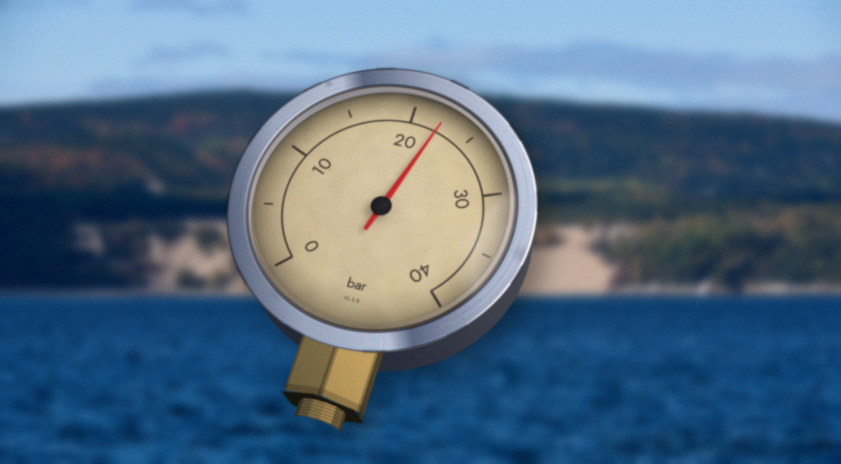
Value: 22.5 (bar)
